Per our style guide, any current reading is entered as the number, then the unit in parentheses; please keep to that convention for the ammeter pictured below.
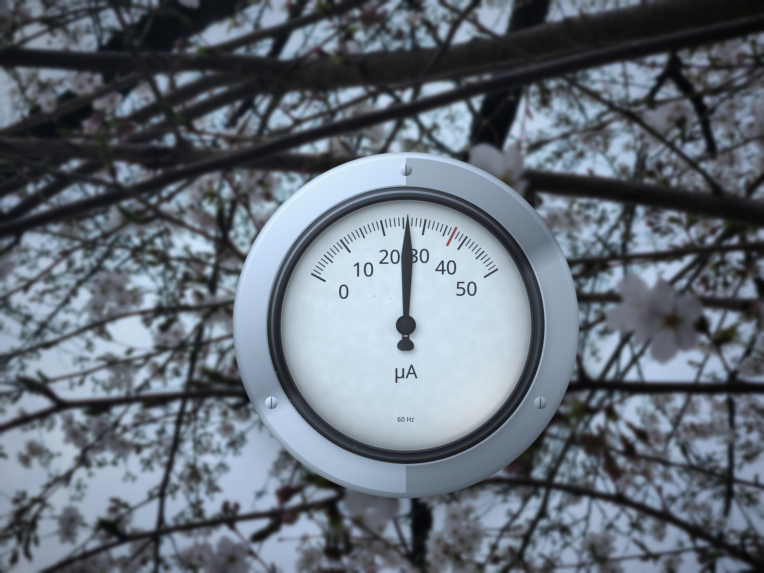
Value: 26 (µA)
